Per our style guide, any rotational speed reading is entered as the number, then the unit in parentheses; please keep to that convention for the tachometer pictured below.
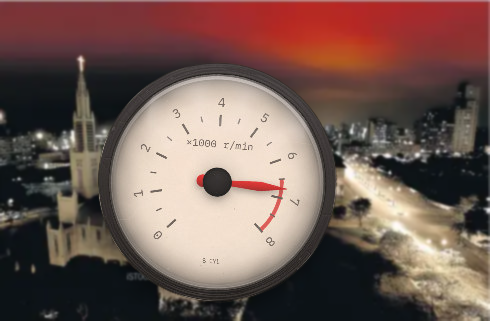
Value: 6750 (rpm)
